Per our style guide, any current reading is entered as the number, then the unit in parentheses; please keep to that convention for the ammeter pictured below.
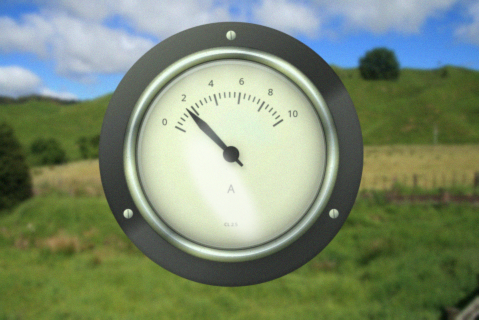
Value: 1.6 (A)
